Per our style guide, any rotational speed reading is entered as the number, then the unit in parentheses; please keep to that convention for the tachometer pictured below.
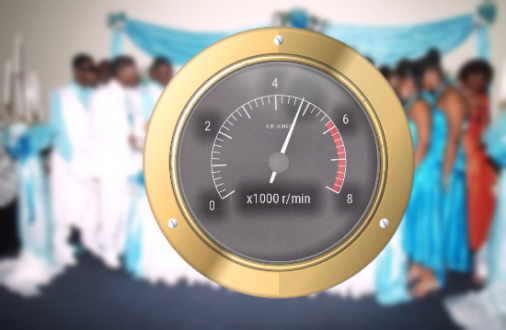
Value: 4800 (rpm)
